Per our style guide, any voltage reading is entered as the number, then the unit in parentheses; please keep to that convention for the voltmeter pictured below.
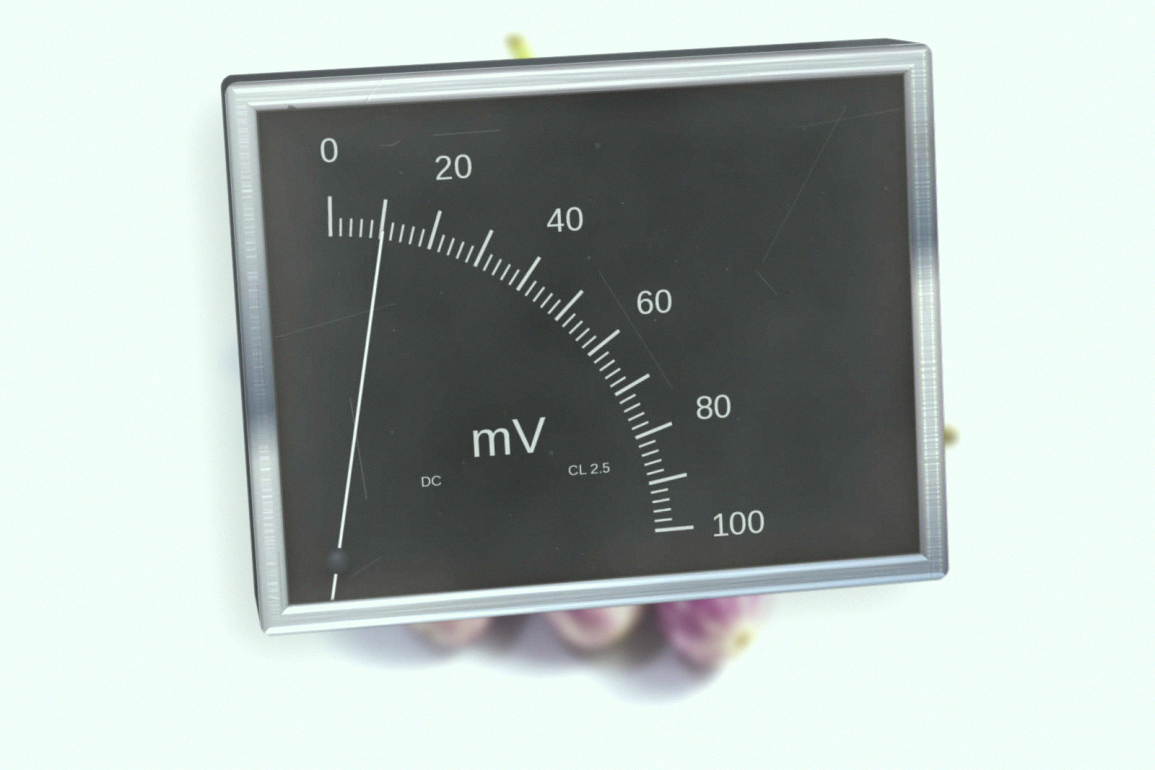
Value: 10 (mV)
